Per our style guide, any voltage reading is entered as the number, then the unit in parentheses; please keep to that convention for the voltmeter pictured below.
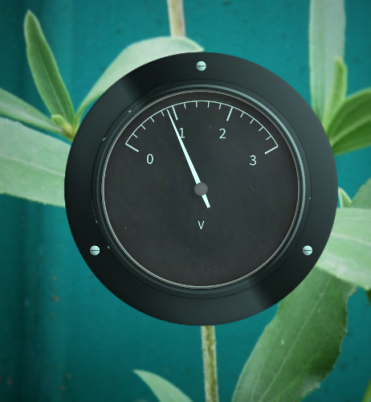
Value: 0.9 (V)
